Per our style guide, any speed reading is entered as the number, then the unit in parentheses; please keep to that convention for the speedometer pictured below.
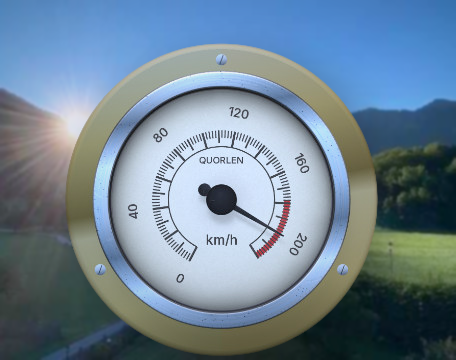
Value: 200 (km/h)
